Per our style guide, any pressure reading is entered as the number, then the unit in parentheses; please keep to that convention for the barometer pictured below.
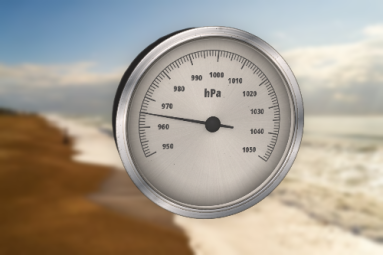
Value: 965 (hPa)
